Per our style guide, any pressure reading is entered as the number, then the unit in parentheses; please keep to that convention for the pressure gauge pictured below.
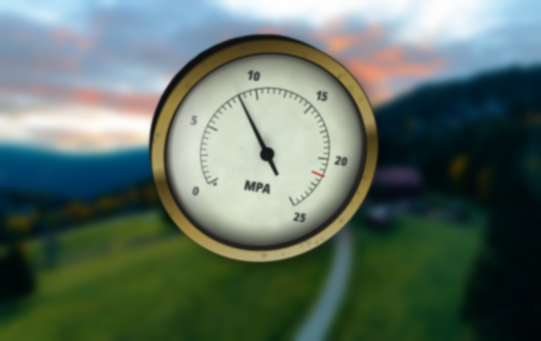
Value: 8.5 (MPa)
